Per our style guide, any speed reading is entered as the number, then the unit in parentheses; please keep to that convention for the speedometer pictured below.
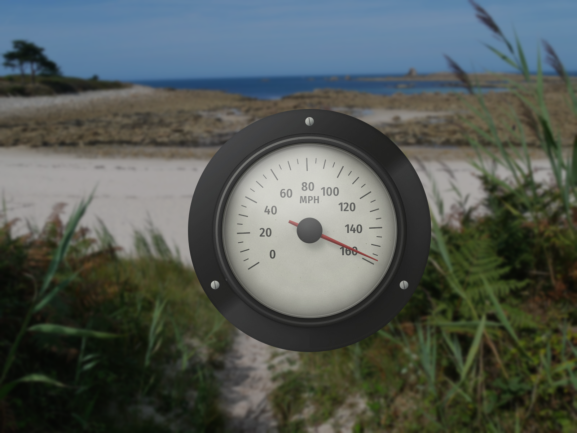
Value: 157.5 (mph)
